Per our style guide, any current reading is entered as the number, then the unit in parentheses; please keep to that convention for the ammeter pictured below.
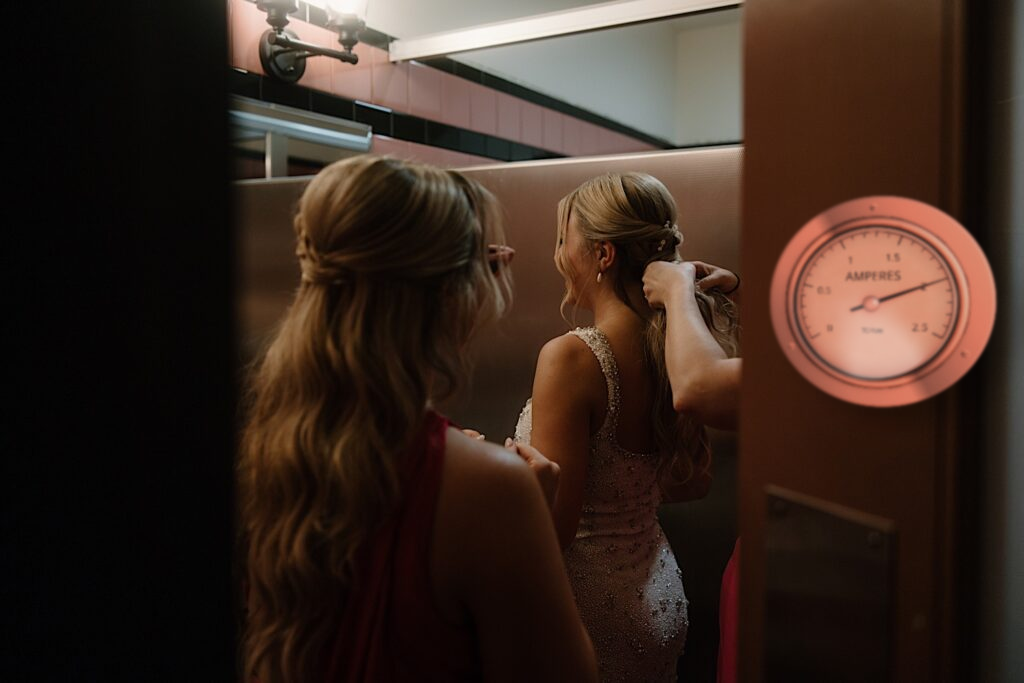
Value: 2 (A)
